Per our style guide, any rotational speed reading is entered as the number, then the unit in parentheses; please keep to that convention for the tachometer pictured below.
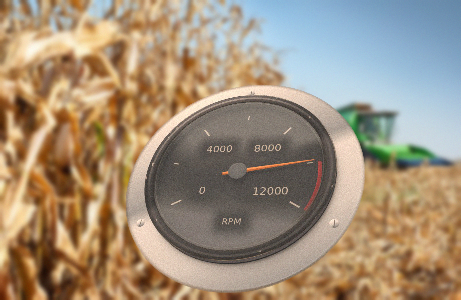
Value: 10000 (rpm)
